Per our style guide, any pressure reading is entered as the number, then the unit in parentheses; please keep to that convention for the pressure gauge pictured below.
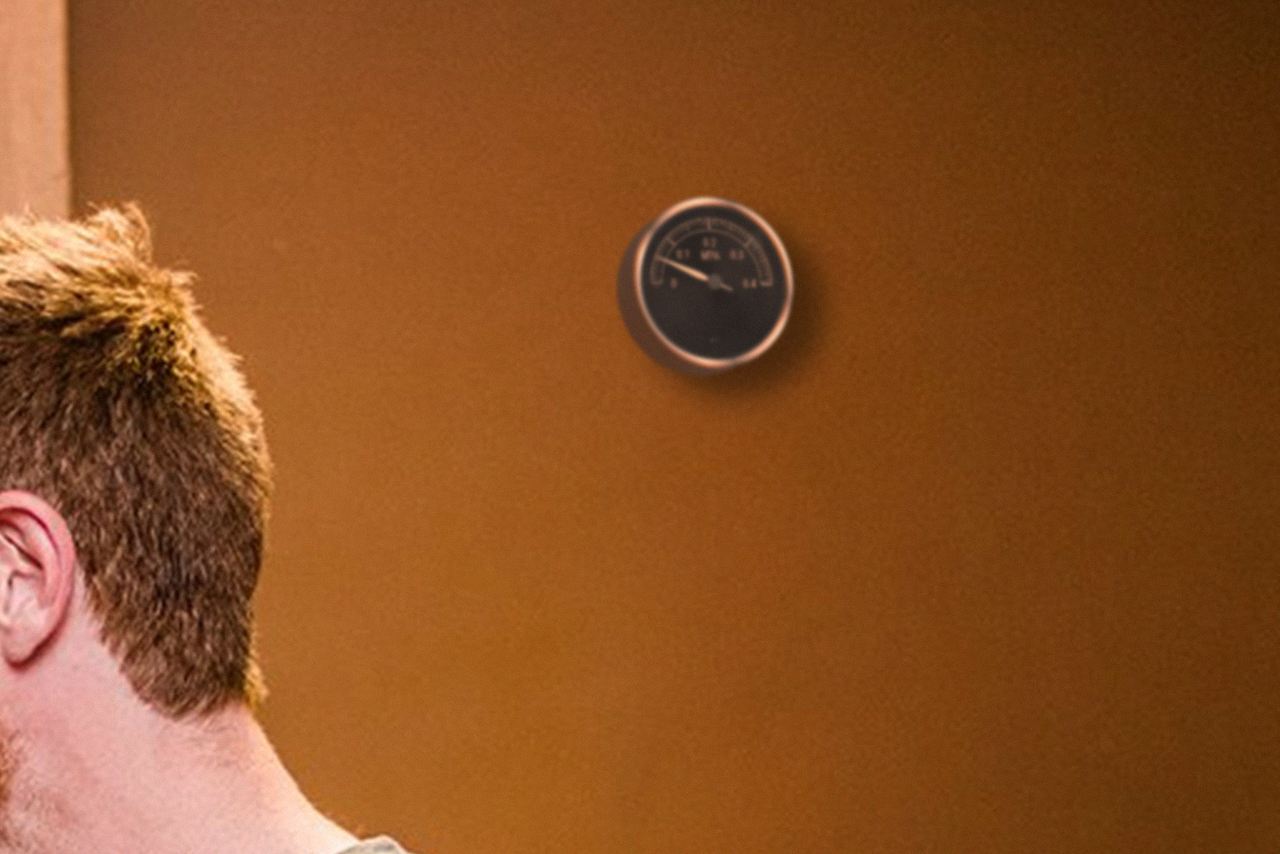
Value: 0.05 (MPa)
